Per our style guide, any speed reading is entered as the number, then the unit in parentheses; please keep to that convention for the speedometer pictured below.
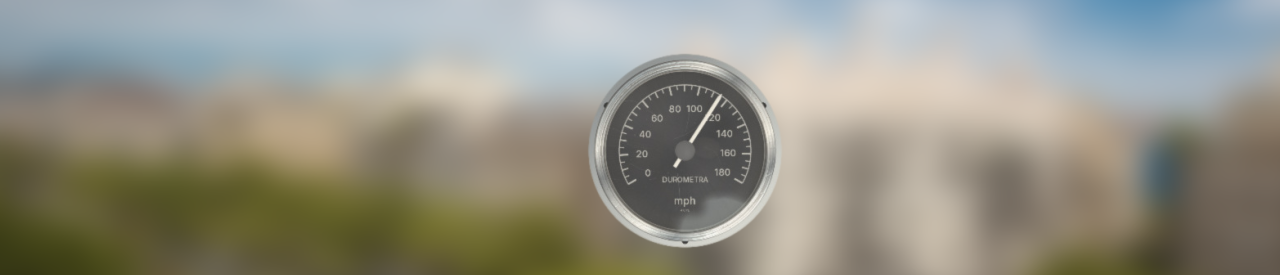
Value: 115 (mph)
